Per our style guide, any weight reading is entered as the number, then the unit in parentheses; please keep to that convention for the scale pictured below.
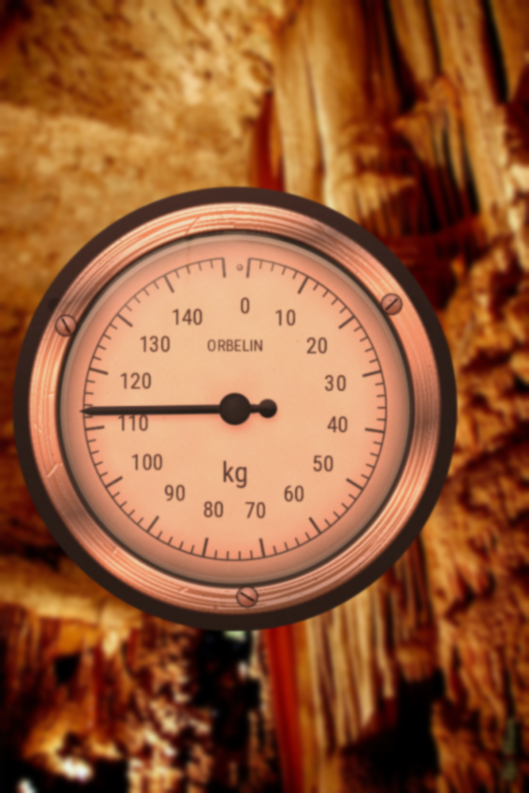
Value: 113 (kg)
